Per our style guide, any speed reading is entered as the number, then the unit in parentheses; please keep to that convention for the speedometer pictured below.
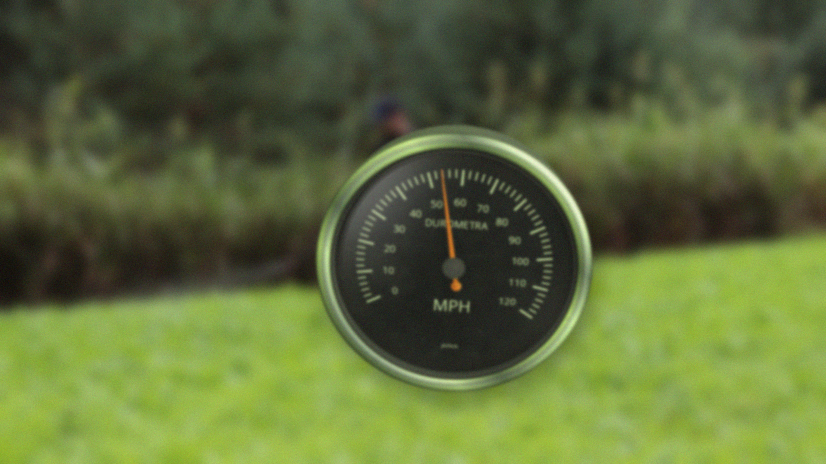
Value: 54 (mph)
